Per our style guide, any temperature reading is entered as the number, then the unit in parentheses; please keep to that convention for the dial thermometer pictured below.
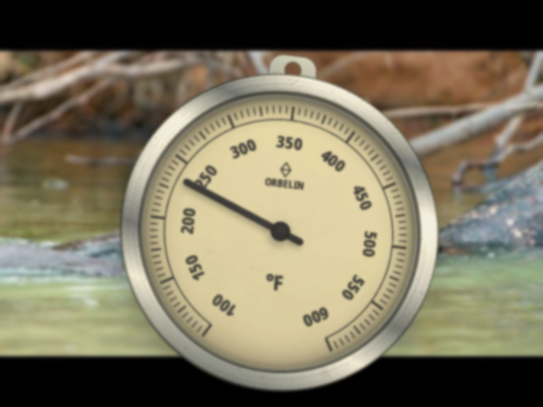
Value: 235 (°F)
